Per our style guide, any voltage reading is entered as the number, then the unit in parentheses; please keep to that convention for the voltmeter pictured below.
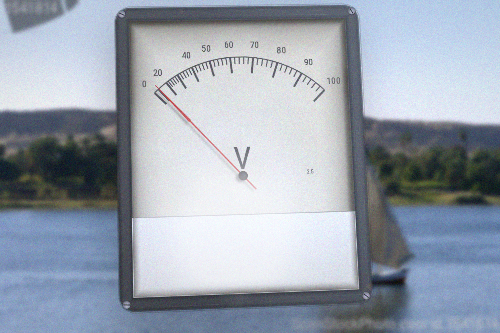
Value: 10 (V)
